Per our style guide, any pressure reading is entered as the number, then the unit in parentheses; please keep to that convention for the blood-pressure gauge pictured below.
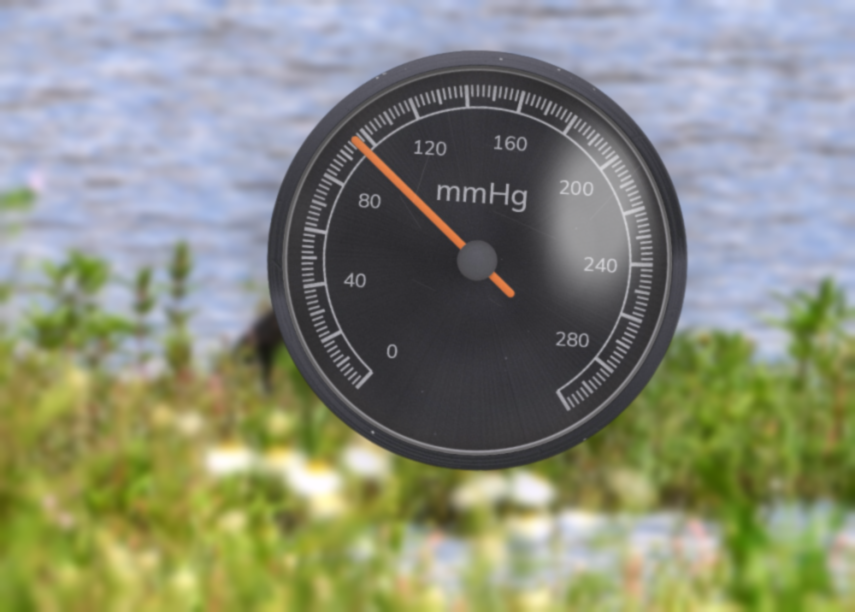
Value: 96 (mmHg)
